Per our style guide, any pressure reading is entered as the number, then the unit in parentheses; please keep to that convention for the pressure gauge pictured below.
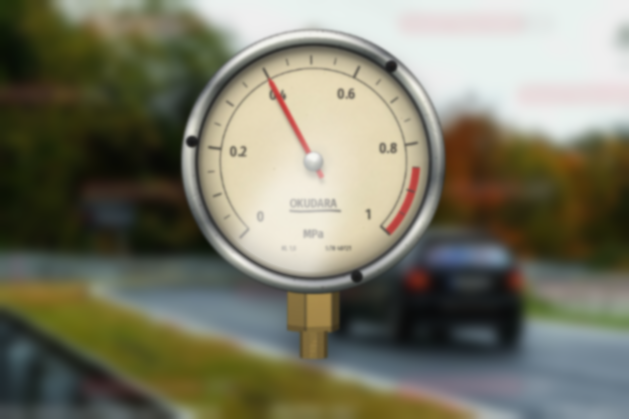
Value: 0.4 (MPa)
